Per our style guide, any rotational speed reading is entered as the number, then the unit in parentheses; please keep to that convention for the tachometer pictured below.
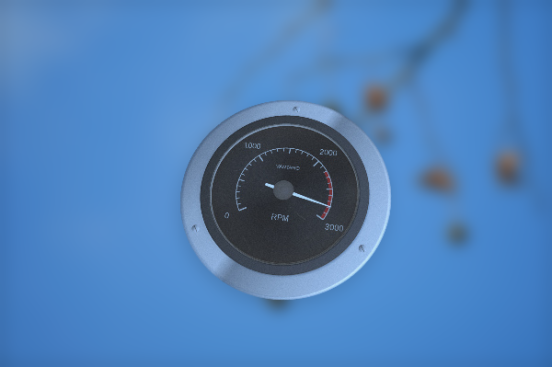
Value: 2800 (rpm)
